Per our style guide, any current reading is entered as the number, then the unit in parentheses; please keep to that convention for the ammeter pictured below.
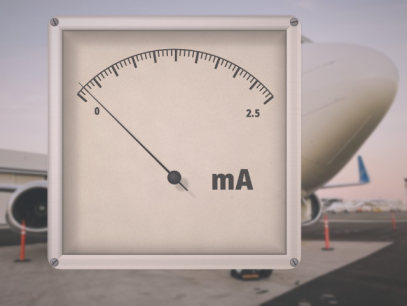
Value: 0.1 (mA)
